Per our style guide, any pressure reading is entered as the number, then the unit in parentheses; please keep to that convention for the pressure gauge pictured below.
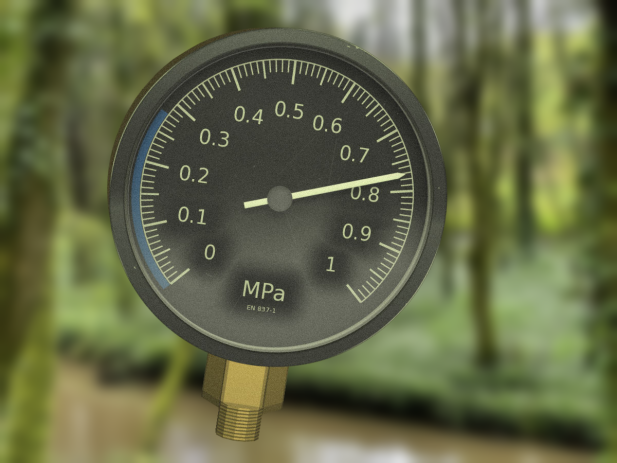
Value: 0.77 (MPa)
